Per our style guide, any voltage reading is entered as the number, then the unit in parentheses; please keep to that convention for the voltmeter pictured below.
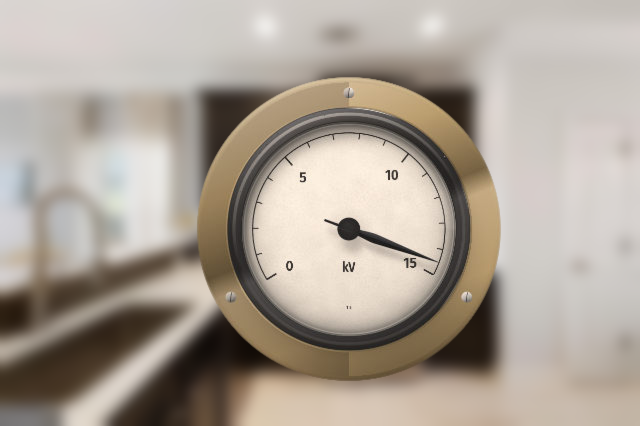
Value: 14.5 (kV)
